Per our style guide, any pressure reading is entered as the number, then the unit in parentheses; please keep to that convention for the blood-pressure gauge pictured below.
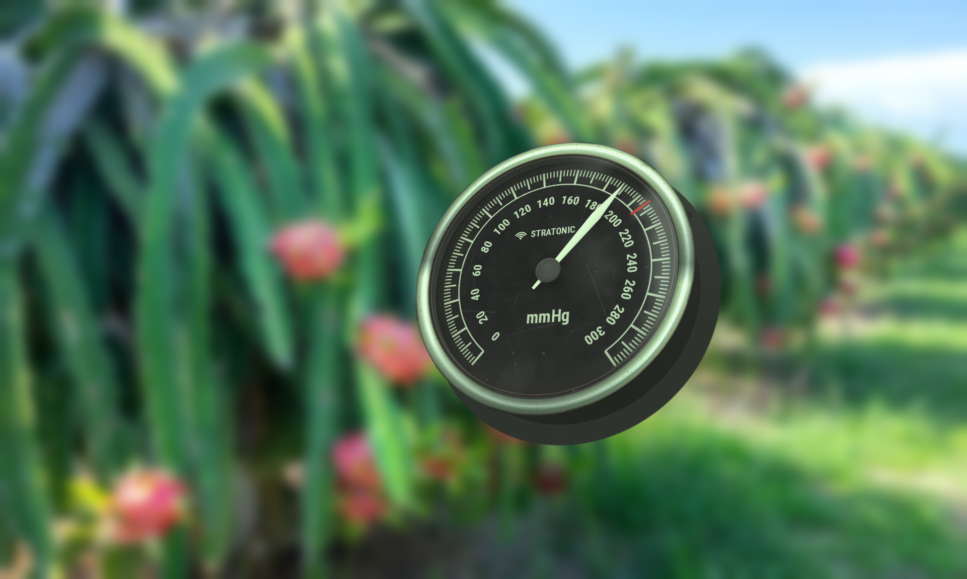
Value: 190 (mmHg)
